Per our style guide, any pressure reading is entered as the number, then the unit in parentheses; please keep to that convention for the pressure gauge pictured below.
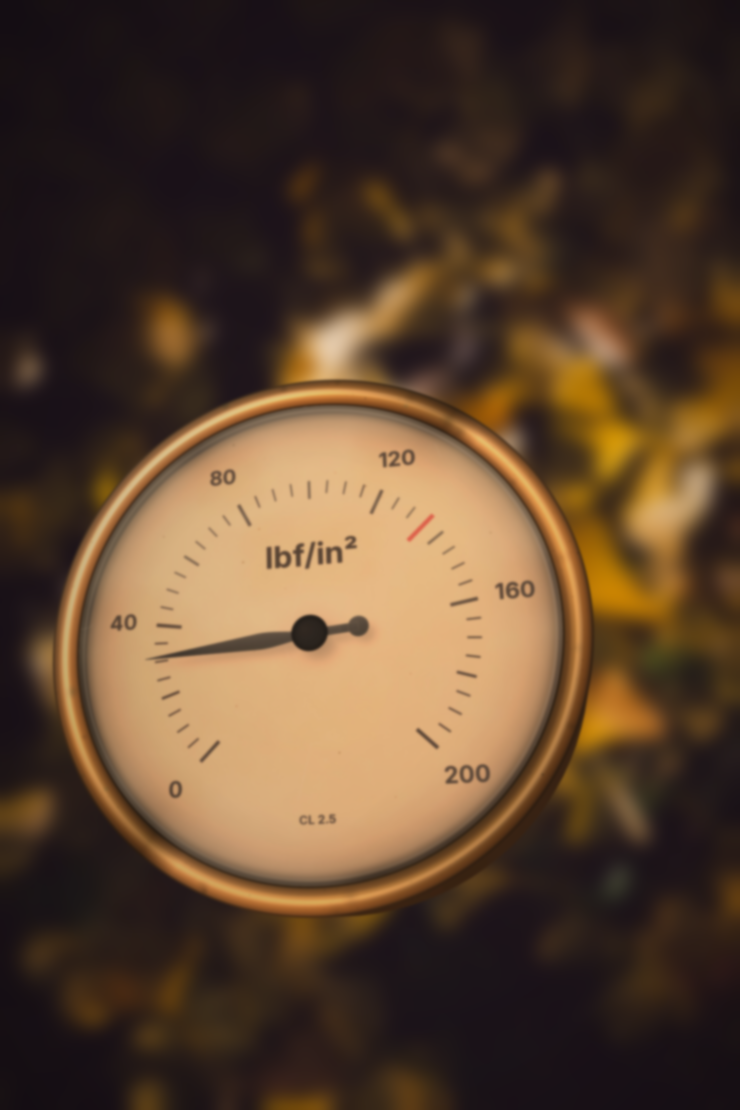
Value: 30 (psi)
